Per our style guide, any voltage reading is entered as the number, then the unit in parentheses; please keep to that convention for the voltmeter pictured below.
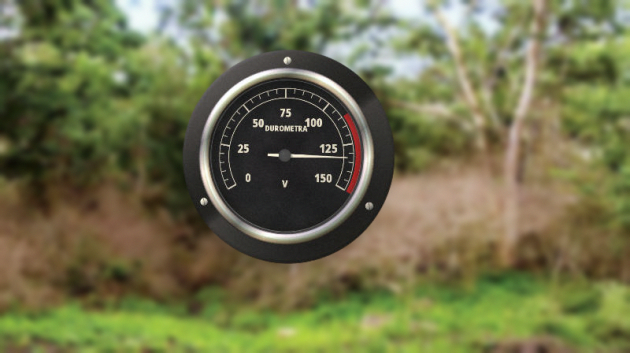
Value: 132.5 (V)
